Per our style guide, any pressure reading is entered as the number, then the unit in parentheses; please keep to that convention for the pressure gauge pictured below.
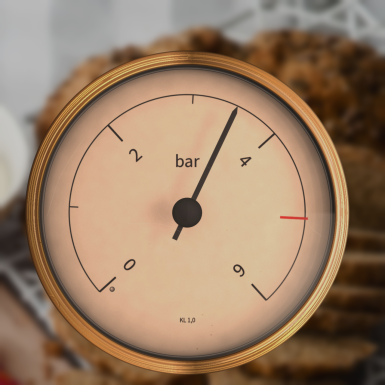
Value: 3.5 (bar)
